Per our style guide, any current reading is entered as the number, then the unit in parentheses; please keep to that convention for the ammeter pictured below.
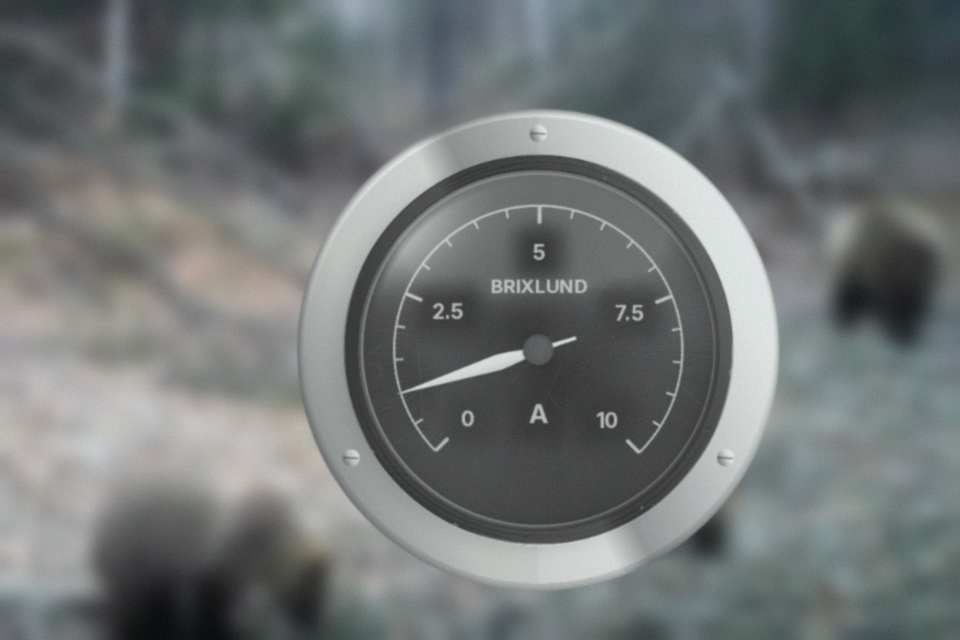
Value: 1 (A)
